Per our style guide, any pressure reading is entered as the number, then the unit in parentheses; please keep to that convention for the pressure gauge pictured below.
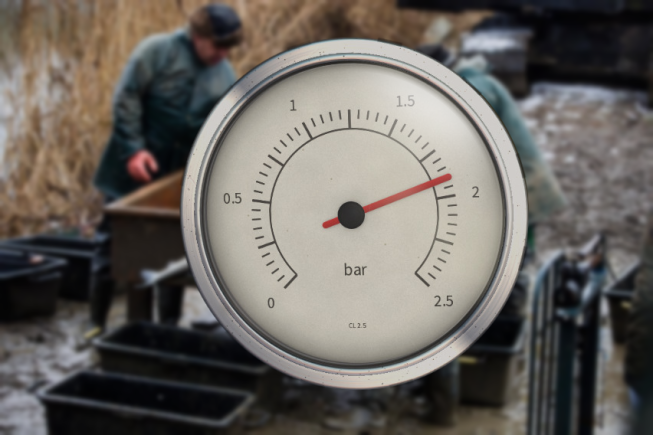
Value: 1.9 (bar)
